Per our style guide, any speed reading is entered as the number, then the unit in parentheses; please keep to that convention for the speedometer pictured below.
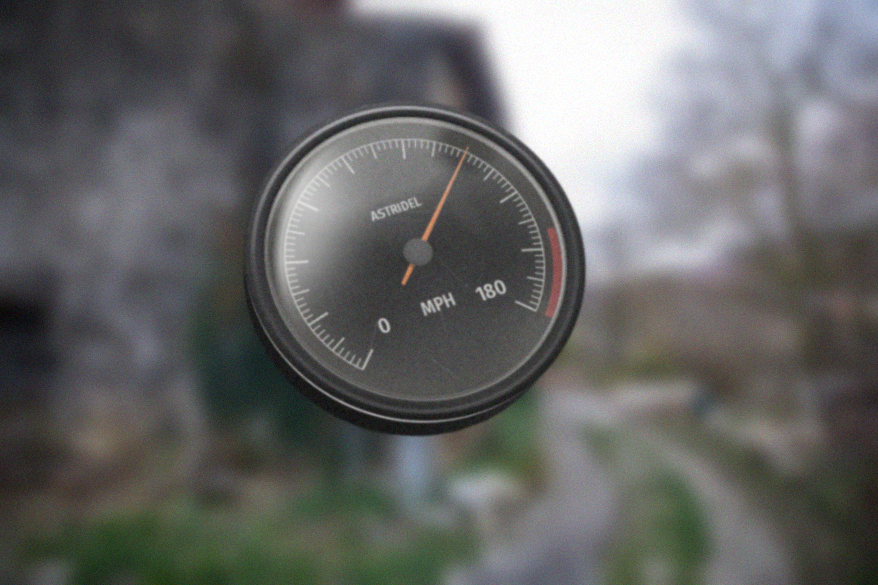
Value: 120 (mph)
